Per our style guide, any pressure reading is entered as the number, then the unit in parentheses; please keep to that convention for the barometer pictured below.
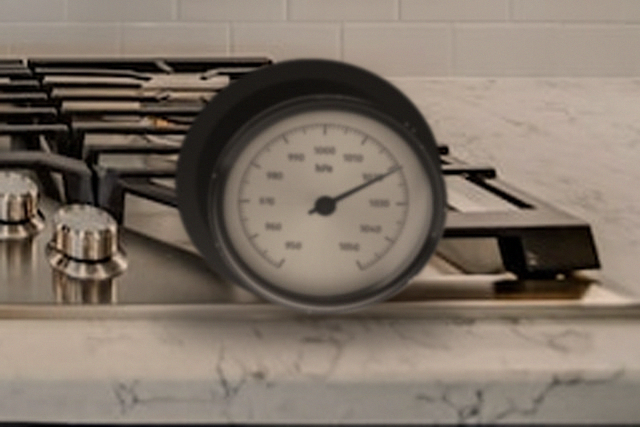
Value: 1020 (hPa)
